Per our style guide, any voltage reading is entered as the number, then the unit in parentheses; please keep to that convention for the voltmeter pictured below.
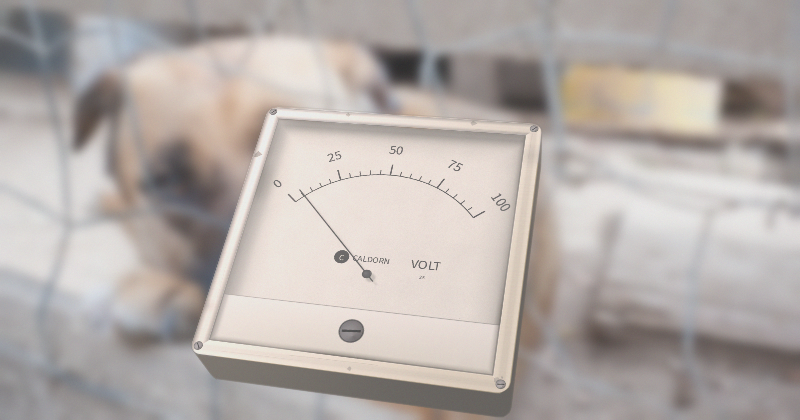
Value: 5 (V)
